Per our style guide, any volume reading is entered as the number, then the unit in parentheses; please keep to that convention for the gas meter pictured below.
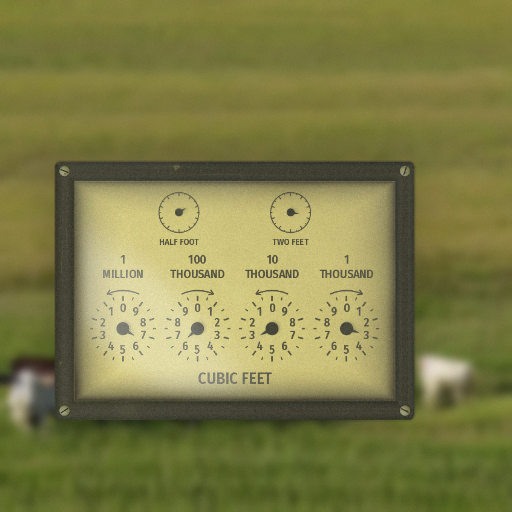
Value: 663300 (ft³)
